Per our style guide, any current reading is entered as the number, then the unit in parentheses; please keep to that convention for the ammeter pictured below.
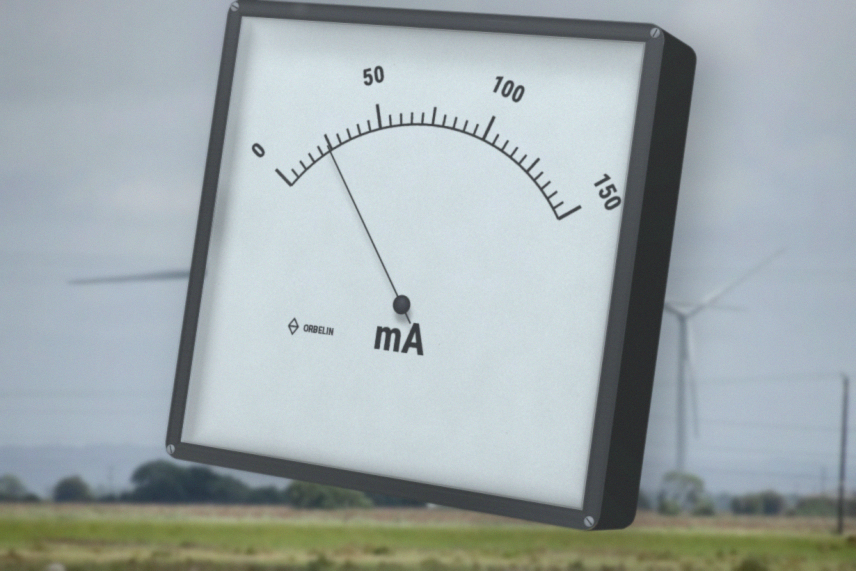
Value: 25 (mA)
